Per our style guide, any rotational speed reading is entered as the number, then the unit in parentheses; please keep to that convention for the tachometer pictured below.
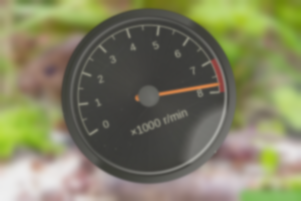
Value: 7750 (rpm)
